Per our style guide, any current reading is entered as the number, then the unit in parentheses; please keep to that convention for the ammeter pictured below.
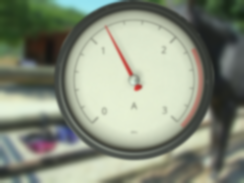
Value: 1.2 (A)
